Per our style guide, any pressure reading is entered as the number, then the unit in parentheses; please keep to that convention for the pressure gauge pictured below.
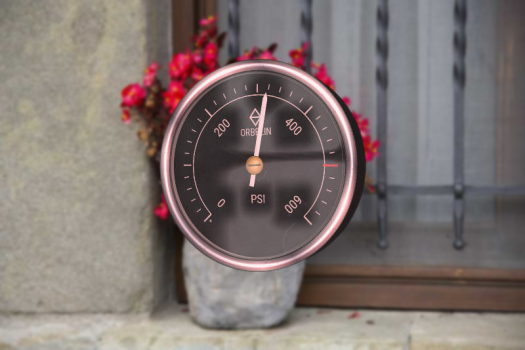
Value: 320 (psi)
